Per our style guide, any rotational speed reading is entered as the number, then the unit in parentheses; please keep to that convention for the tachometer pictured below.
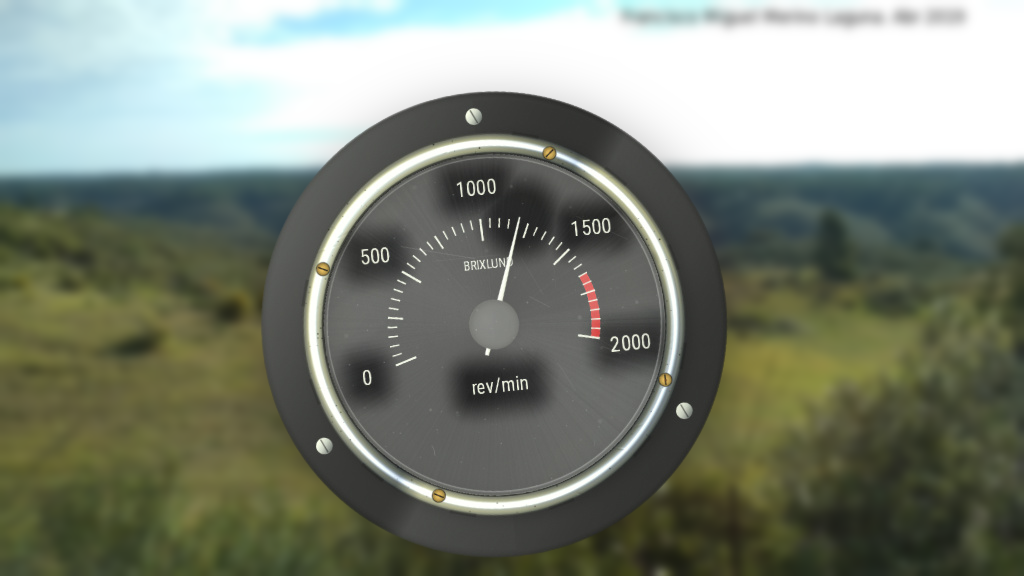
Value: 1200 (rpm)
